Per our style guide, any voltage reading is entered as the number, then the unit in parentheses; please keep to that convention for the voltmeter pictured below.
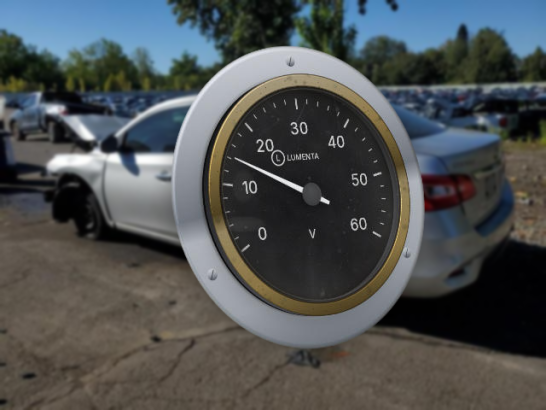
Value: 14 (V)
